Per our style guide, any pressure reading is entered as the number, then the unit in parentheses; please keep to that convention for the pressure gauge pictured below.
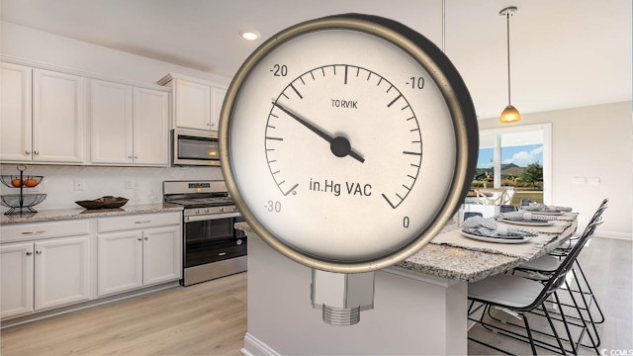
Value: -22 (inHg)
